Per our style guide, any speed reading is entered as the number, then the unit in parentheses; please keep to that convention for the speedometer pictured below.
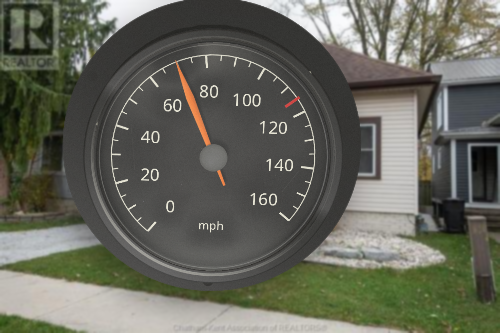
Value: 70 (mph)
